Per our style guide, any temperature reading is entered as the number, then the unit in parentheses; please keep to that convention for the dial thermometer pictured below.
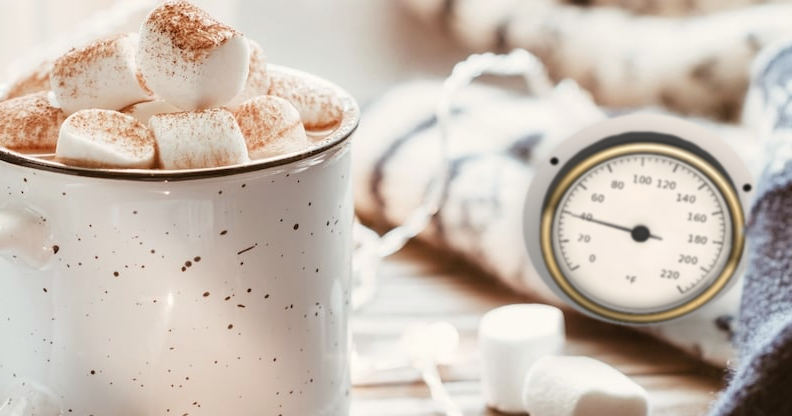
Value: 40 (°F)
